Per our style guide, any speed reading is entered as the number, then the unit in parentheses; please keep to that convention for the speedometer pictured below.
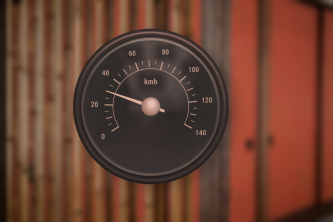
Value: 30 (km/h)
